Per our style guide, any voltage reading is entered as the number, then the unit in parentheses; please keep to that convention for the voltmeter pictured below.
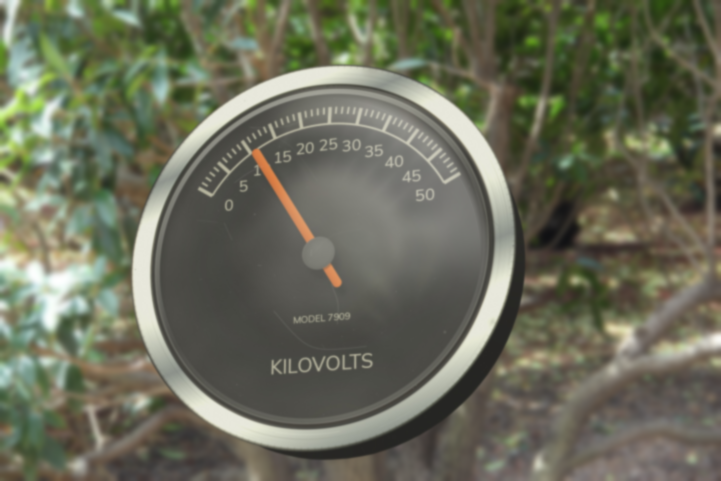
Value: 11 (kV)
